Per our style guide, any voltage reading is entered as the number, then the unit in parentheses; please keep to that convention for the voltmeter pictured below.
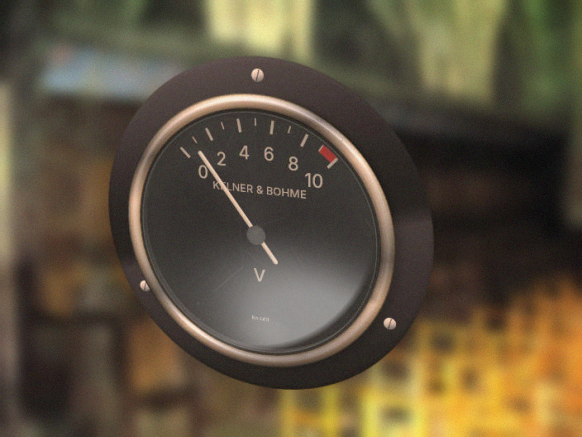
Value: 1 (V)
